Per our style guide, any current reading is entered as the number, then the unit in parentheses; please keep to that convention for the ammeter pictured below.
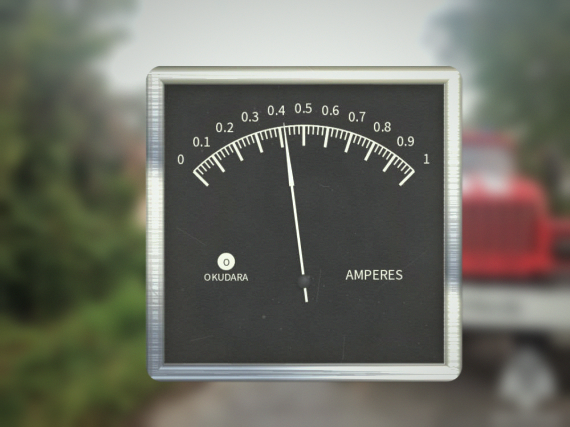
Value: 0.42 (A)
